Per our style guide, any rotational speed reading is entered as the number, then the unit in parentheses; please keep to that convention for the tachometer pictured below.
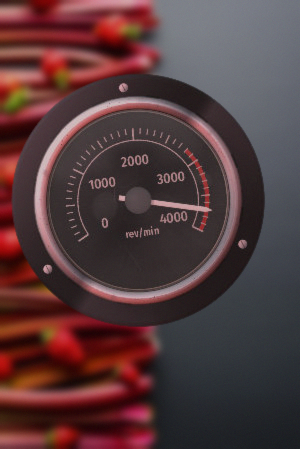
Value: 3700 (rpm)
